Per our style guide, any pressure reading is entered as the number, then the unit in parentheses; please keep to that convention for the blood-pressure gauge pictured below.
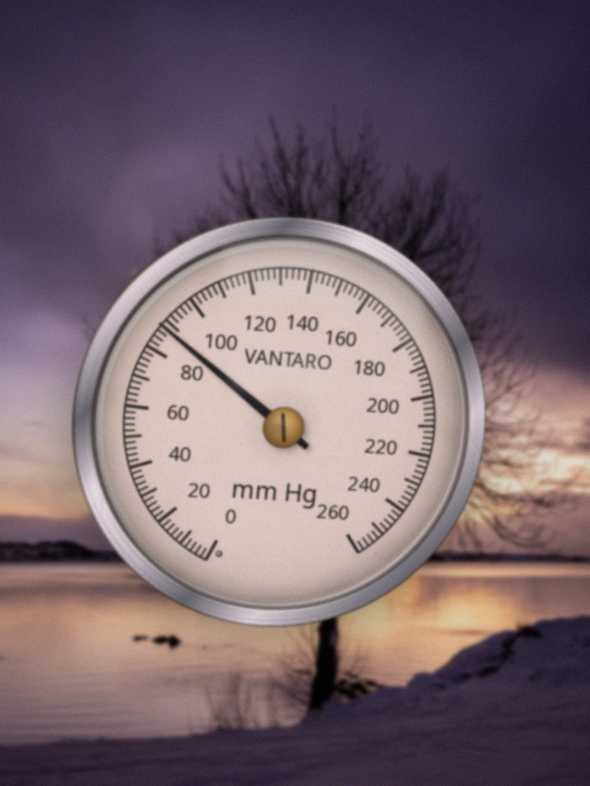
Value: 88 (mmHg)
